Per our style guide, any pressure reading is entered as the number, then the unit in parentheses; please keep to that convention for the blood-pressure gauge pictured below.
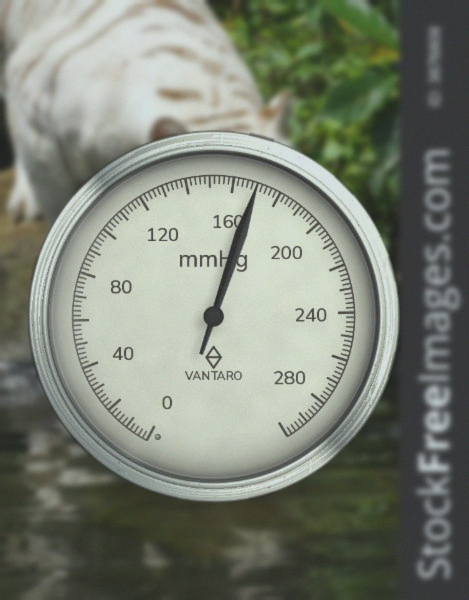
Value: 170 (mmHg)
